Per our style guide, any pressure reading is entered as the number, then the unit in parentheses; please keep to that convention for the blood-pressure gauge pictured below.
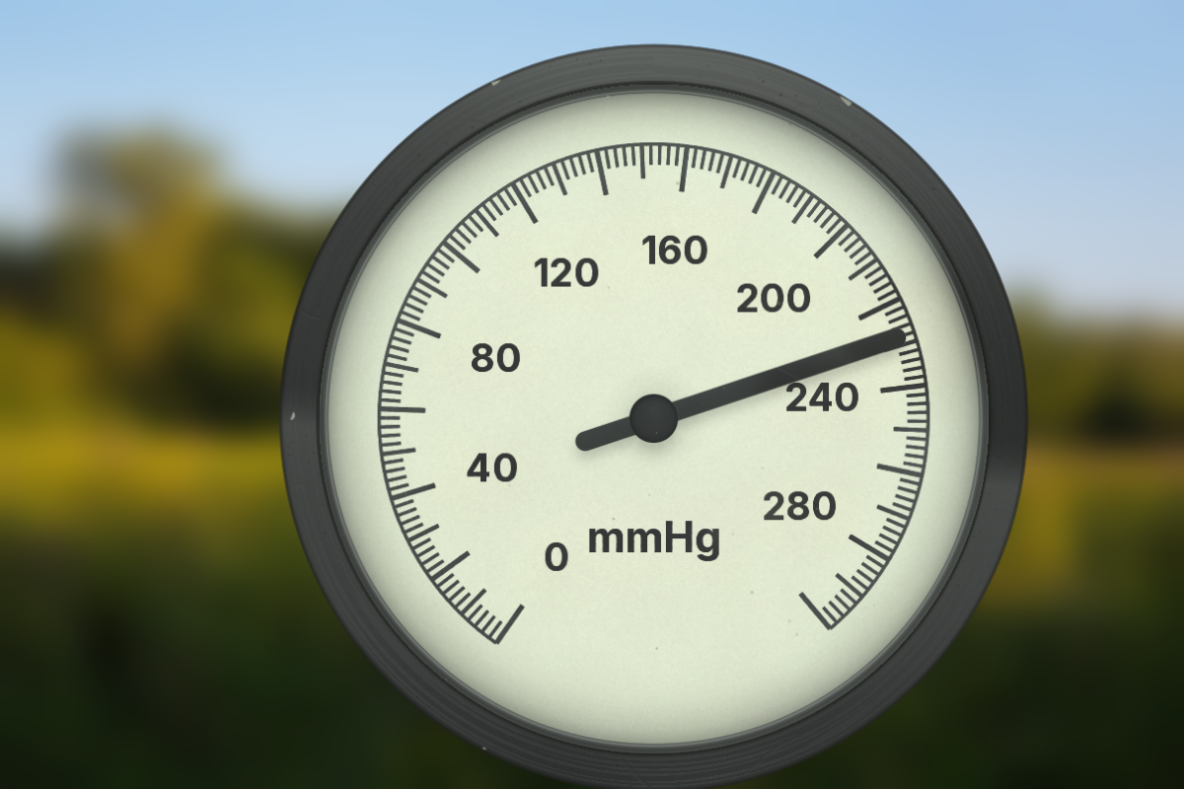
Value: 228 (mmHg)
